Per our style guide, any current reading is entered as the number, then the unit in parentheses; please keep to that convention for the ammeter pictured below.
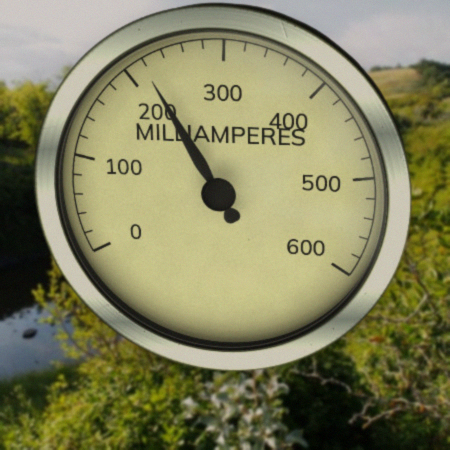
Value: 220 (mA)
